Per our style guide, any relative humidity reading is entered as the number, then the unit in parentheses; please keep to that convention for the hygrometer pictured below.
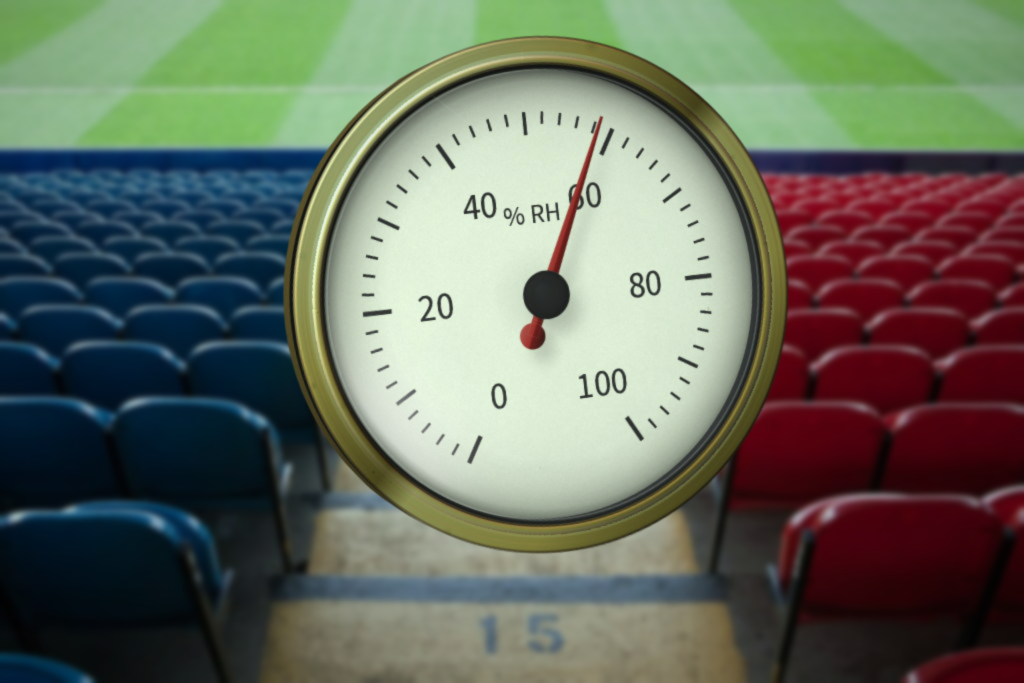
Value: 58 (%)
